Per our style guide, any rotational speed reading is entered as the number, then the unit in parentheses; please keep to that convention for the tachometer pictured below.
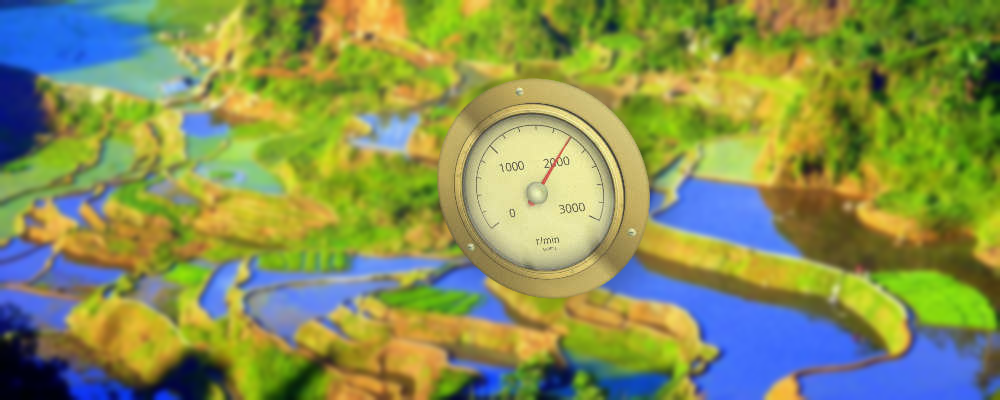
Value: 2000 (rpm)
